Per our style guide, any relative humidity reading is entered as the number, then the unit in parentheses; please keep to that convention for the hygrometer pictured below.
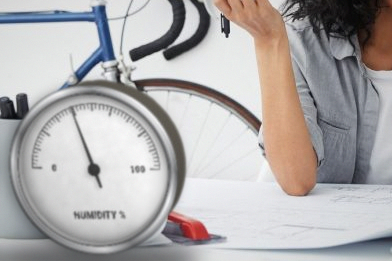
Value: 40 (%)
